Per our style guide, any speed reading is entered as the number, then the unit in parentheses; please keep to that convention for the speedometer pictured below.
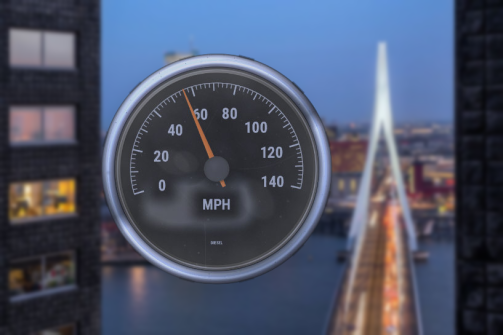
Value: 56 (mph)
